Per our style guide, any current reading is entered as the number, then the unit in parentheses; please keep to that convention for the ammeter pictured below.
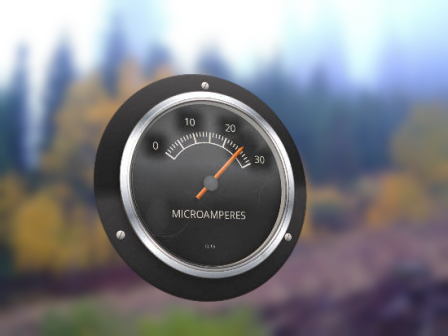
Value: 25 (µA)
